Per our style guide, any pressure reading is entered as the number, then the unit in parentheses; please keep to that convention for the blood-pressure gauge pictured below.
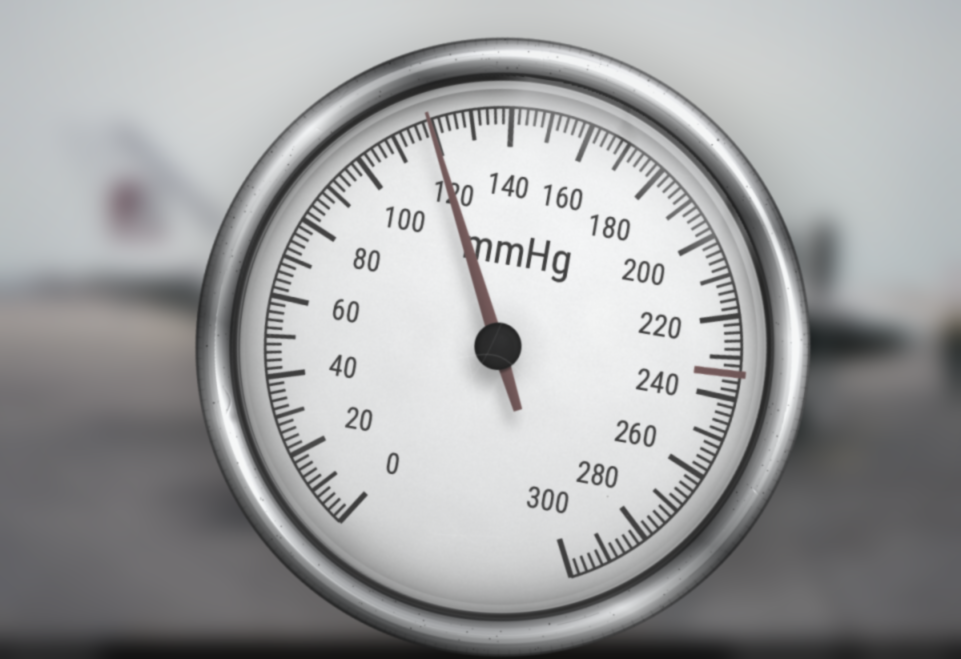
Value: 120 (mmHg)
